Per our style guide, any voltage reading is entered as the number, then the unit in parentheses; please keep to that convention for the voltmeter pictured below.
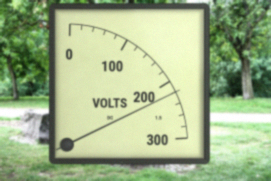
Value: 220 (V)
